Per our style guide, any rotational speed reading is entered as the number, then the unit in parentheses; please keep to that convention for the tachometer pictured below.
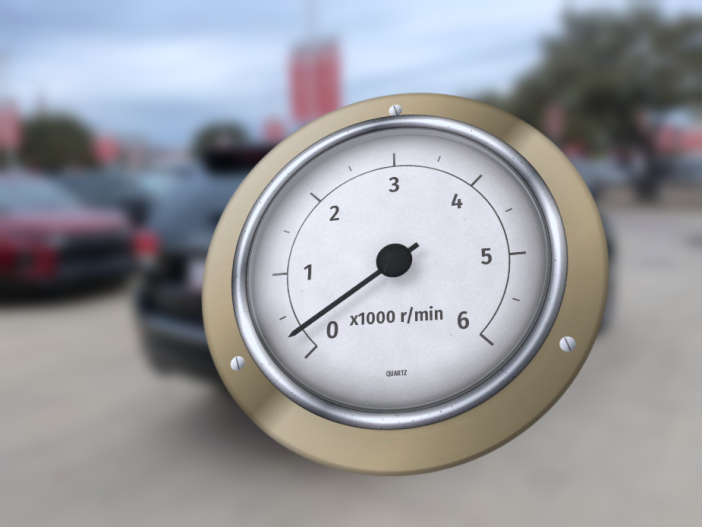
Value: 250 (rpm)
